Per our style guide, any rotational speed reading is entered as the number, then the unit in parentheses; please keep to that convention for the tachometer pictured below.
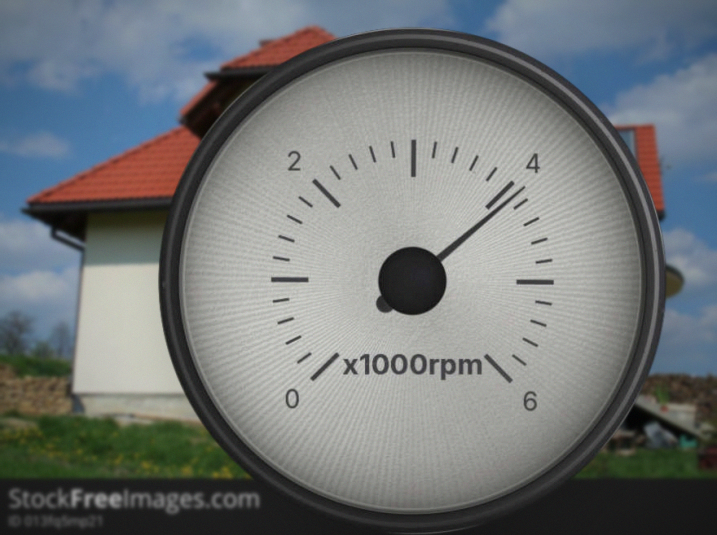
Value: 4100 (rpm)
